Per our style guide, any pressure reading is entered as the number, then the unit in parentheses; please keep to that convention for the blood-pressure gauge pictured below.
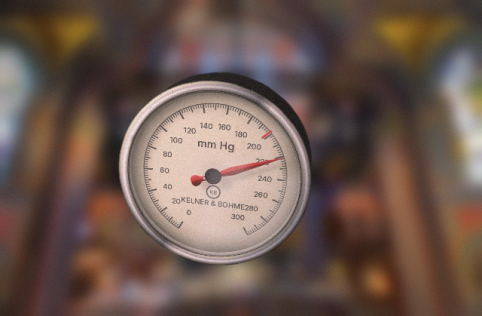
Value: 220 (mmHg)
